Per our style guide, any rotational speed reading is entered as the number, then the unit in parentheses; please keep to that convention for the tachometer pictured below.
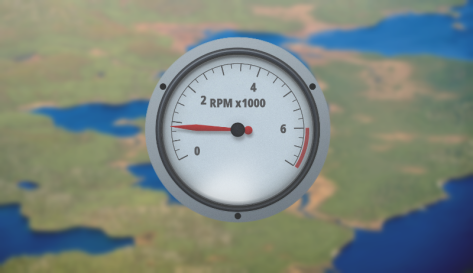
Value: 875 (rpm)
